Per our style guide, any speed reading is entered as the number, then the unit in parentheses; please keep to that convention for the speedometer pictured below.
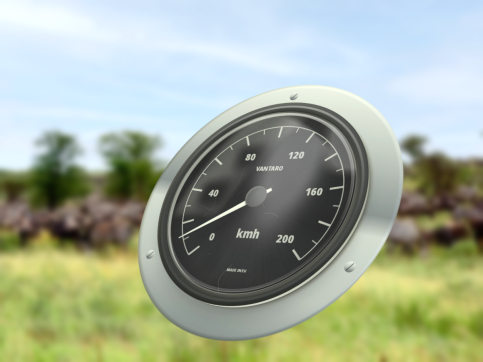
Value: 10 (km/h)
